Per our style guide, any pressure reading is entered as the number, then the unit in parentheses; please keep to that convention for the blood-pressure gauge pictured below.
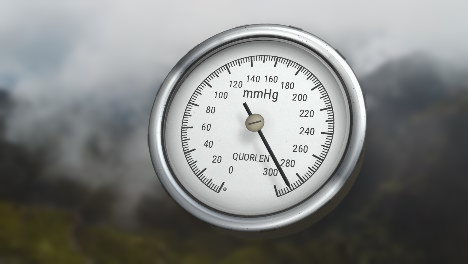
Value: 290 (mmHg)
